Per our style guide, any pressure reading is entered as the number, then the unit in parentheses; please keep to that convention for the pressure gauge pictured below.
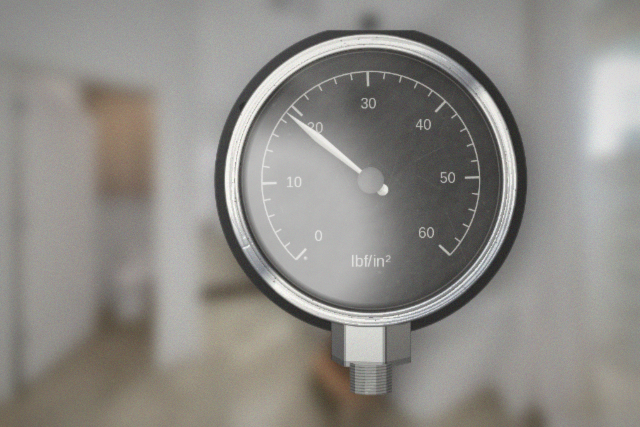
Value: 19 (psi)
